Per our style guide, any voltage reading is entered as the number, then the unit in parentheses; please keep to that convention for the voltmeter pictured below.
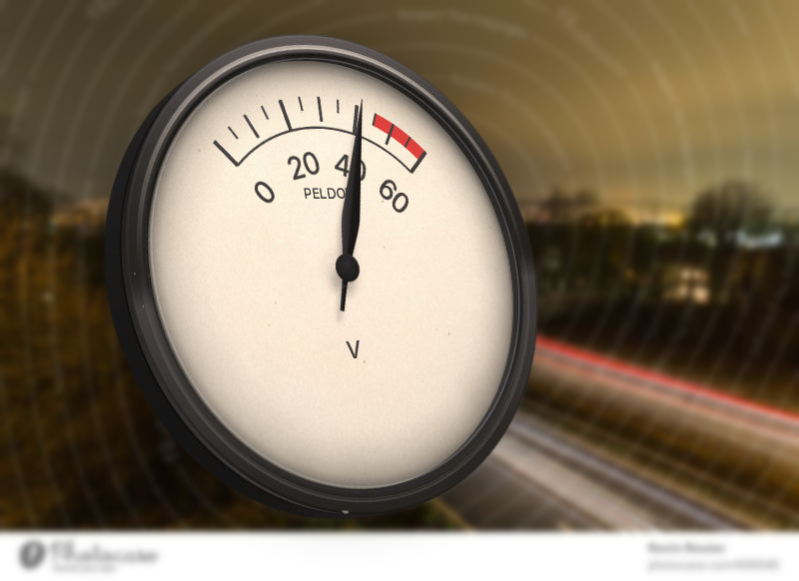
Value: 40 (V)
